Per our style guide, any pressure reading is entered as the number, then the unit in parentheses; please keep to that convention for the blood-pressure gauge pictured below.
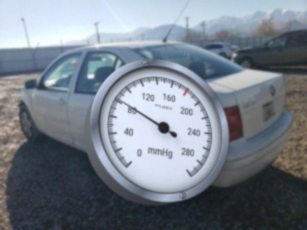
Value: 80 (mmHg)
